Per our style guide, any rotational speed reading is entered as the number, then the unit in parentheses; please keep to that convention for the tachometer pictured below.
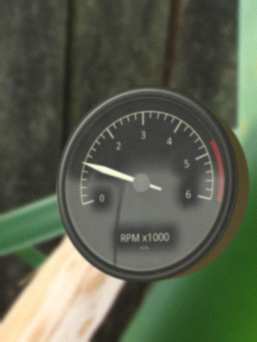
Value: 1000 (rpm)
